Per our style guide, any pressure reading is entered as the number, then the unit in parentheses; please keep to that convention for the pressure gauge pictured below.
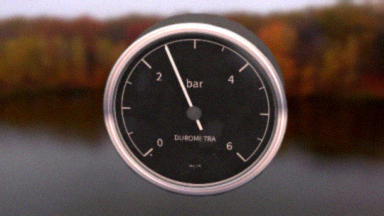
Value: 2.5 (bar)
